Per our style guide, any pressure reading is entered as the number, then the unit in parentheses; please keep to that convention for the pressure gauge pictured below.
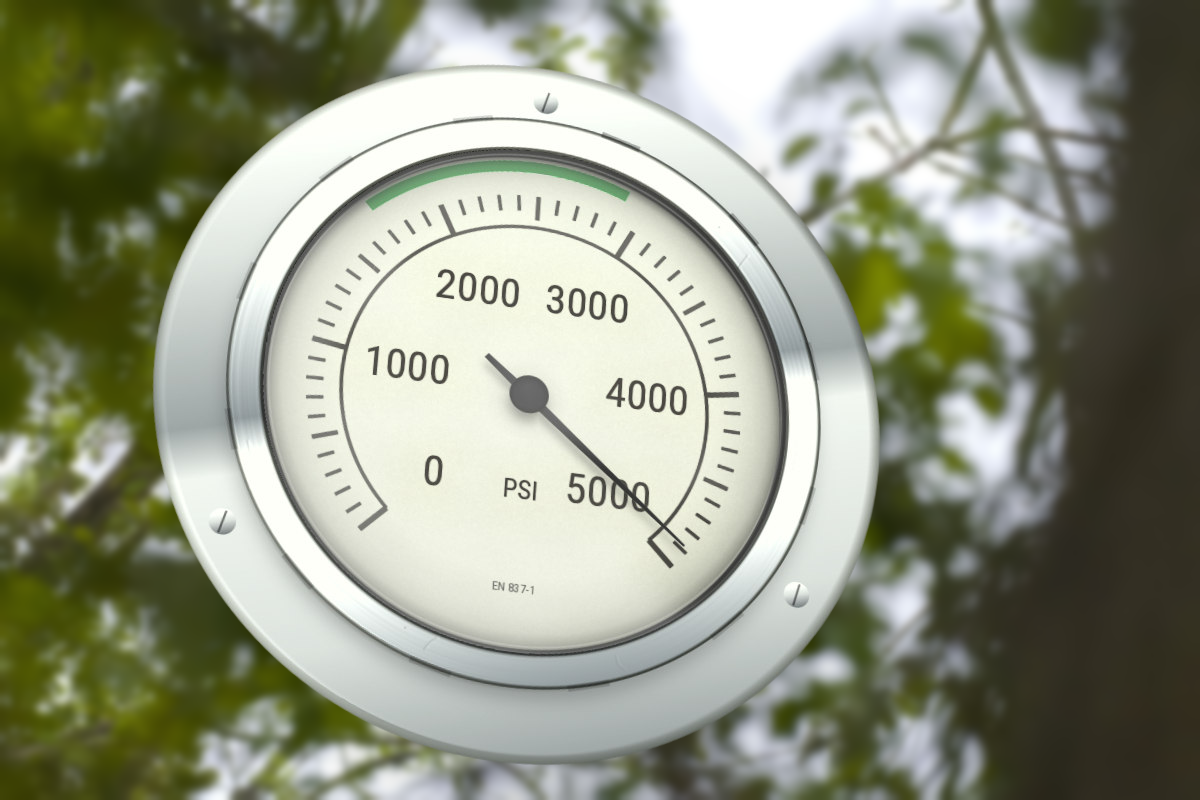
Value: 4900 (psi)
